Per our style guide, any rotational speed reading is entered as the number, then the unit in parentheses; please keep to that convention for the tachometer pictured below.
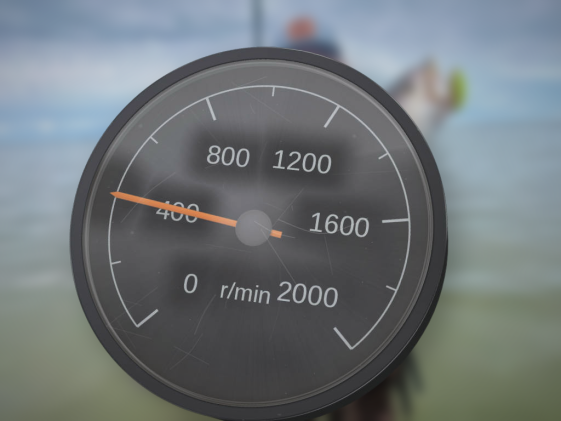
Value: 400 (rpm)
